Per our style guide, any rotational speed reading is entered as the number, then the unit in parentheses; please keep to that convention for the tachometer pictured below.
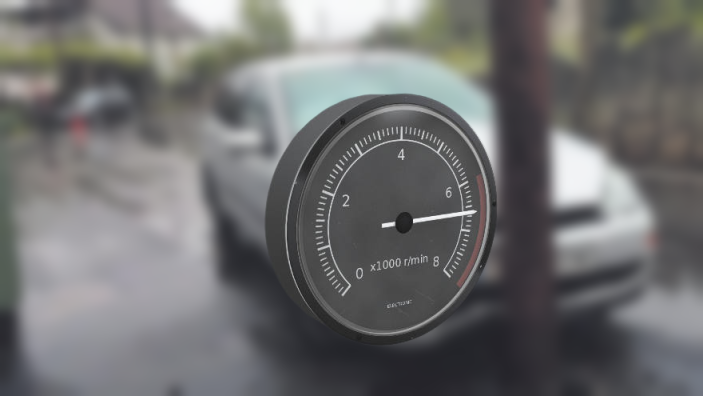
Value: 6600 (rpm)
